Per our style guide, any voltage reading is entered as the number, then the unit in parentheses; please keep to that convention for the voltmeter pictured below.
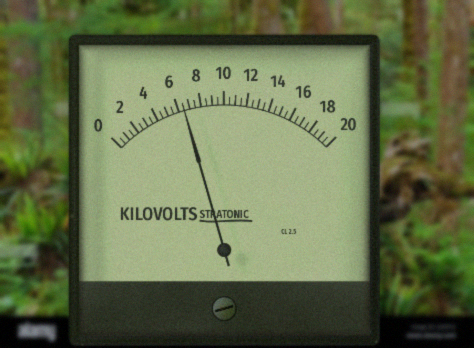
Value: 6.5 (kV)
